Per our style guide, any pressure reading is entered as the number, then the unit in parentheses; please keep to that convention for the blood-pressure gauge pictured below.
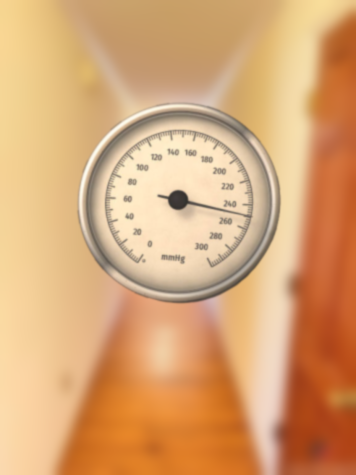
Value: 250 (mmHg)
